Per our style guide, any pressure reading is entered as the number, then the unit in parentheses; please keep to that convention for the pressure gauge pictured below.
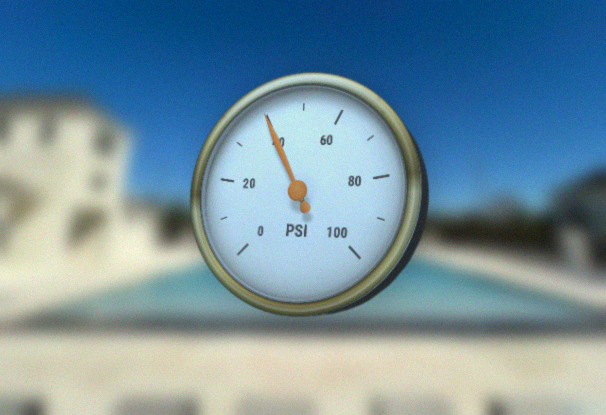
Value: 40 (psi)
